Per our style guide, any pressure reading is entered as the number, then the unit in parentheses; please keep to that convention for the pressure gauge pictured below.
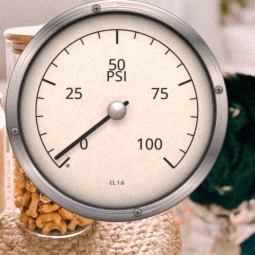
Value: 2.5 (psi)
